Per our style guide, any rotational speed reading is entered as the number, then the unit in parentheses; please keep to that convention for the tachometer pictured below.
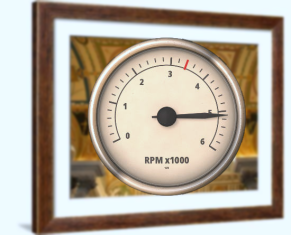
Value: 5100 (rpm)
